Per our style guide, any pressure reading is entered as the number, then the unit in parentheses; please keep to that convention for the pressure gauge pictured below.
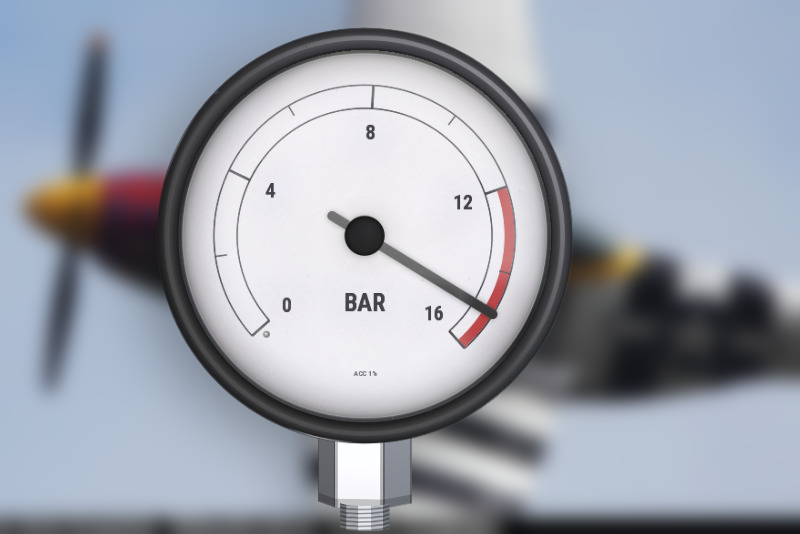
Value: 15 (bar)
